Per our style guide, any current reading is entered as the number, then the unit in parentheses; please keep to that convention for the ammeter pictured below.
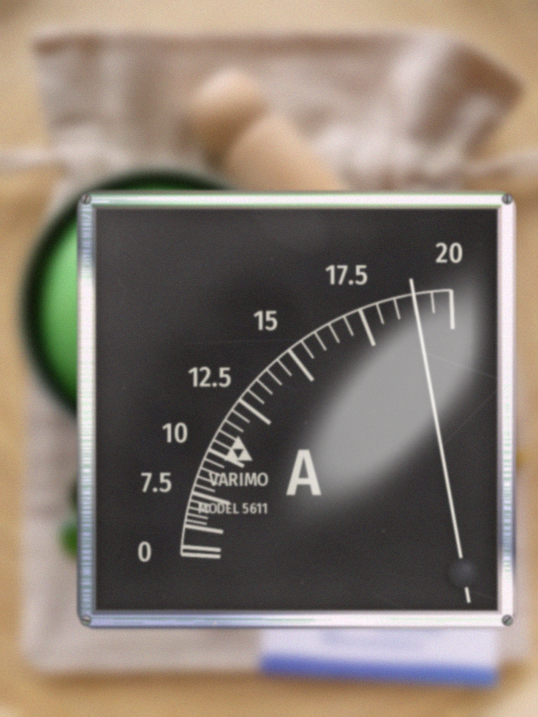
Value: 19 (A)
